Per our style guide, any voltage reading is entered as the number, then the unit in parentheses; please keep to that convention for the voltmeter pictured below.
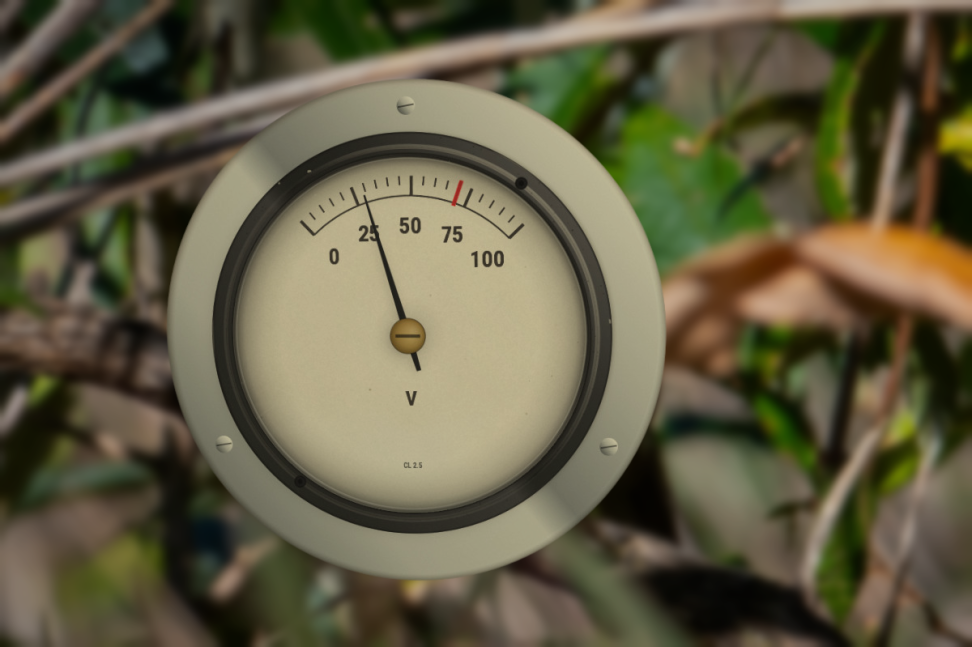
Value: 30 (V)
